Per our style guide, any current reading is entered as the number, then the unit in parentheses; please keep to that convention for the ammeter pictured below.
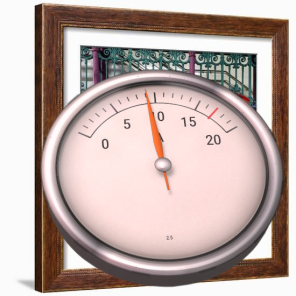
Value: 9 (A)
